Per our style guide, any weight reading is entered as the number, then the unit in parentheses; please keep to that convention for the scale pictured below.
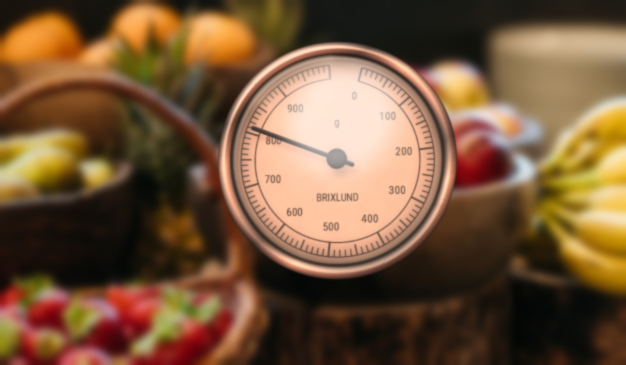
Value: 810 (g)
